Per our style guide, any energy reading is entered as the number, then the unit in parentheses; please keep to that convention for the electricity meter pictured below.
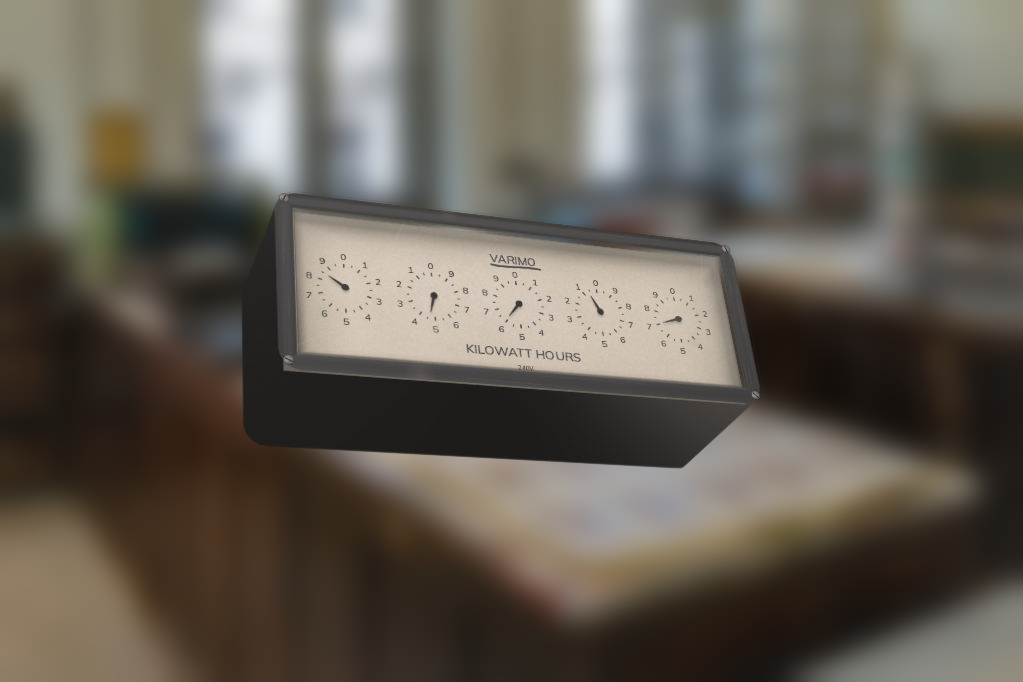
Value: 84607 (kWh)
